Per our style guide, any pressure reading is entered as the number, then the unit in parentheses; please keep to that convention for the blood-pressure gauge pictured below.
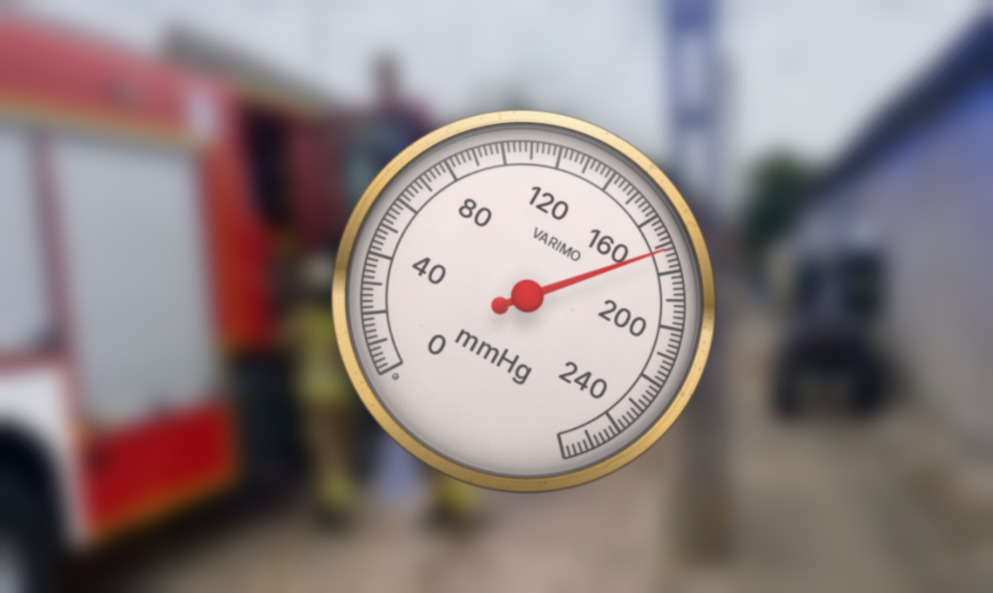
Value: 172 (mmHg)
